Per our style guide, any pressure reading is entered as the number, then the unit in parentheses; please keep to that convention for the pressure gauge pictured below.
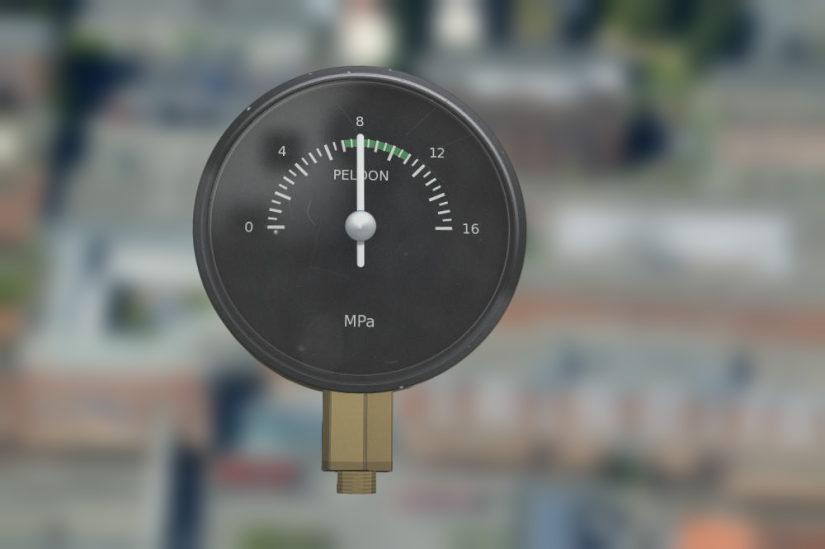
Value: 8 (MPa)
